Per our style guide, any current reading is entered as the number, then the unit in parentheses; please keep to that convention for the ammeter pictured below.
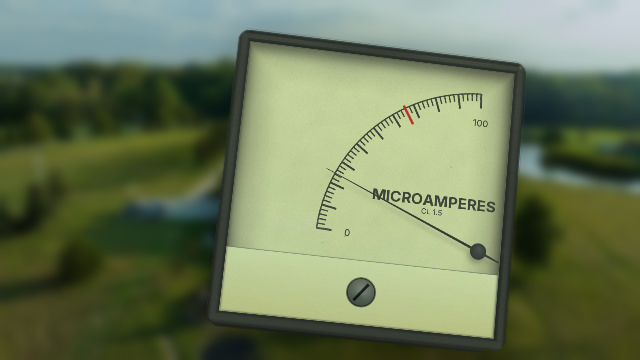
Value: 24 (µA)
